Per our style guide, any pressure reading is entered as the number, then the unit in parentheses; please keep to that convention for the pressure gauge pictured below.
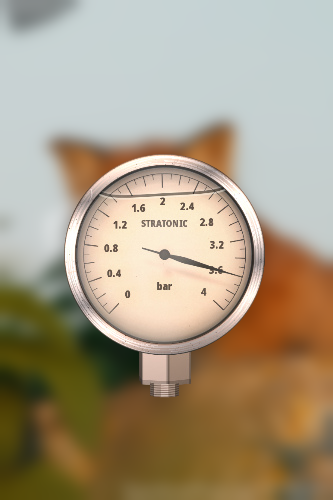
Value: 3.6 (bar)
